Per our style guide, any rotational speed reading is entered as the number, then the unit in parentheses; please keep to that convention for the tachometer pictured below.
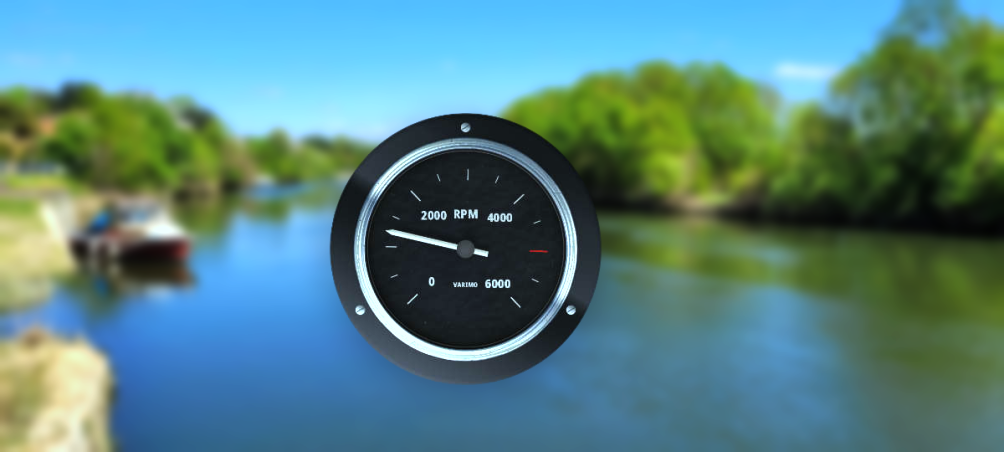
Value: 1250 (rpm)
